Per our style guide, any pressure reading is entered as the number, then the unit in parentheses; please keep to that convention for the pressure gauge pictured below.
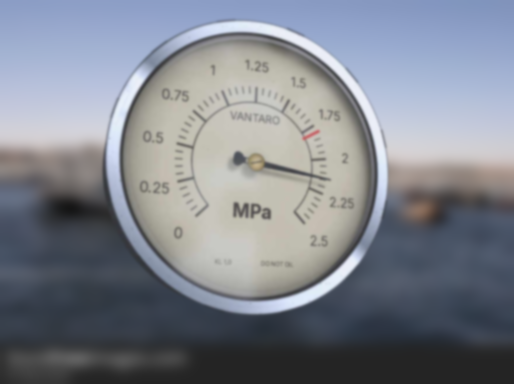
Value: 2.15 (MPa)
